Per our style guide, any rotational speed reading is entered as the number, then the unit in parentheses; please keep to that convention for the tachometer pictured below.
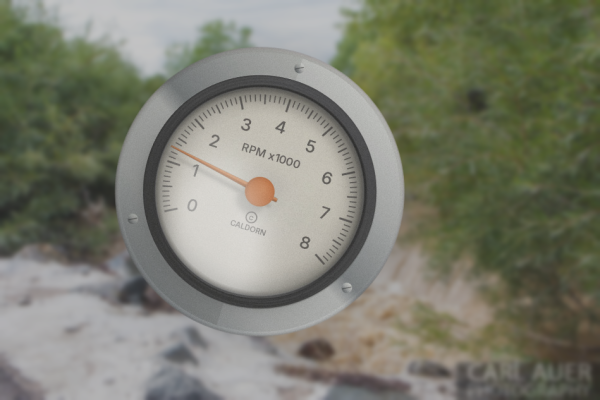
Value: 1300 (rpm)
